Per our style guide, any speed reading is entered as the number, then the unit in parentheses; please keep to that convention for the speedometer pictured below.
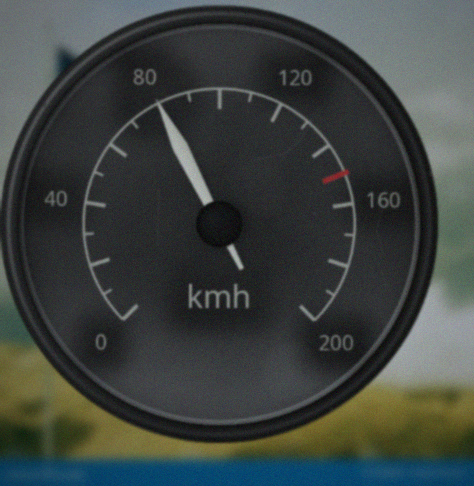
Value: 80 (km/h)
